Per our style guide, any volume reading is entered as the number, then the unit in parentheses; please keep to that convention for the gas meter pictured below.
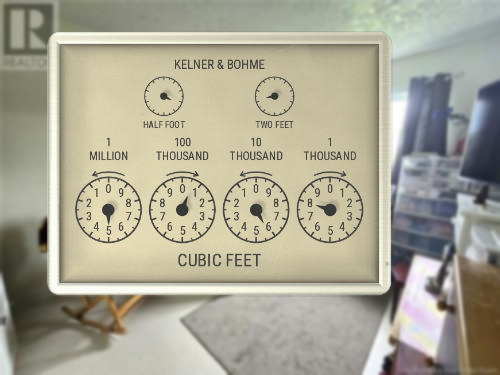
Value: 505800 (ft³)
